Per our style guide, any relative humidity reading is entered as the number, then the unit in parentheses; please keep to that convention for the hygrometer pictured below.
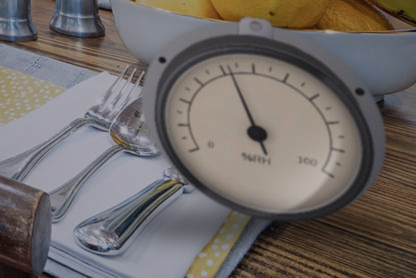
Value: 42.5 (%)
